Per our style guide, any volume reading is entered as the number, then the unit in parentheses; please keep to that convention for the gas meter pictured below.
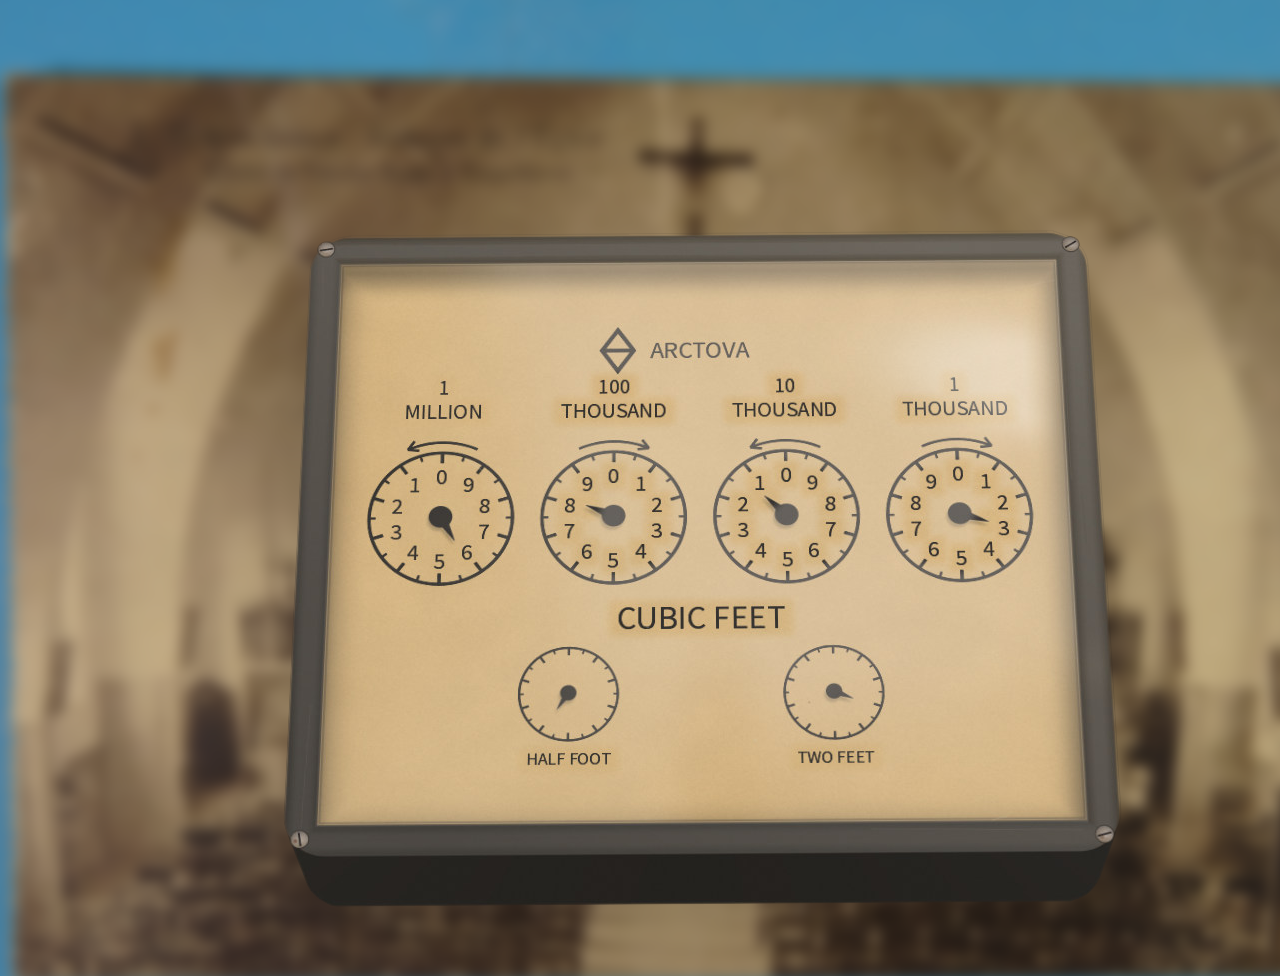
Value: 581300 (ft³)
